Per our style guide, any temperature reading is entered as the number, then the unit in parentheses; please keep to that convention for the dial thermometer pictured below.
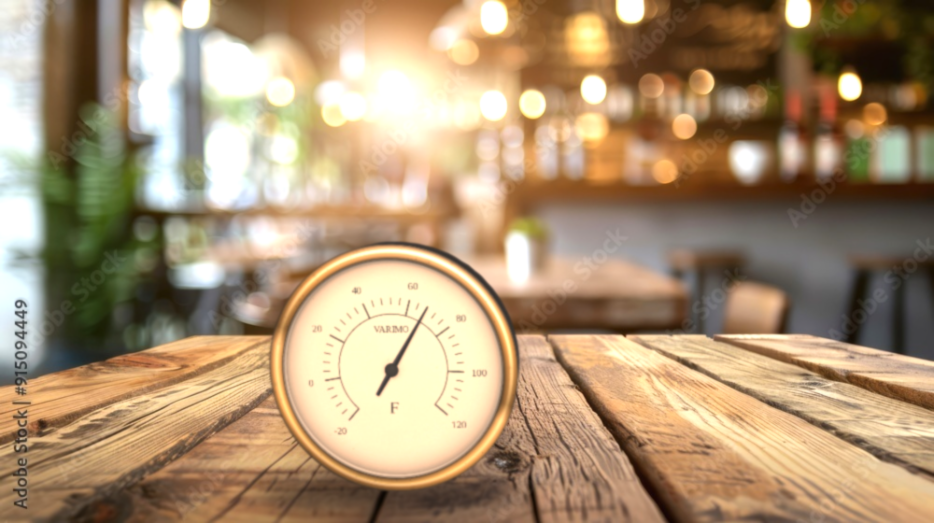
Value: 68 (°F)
